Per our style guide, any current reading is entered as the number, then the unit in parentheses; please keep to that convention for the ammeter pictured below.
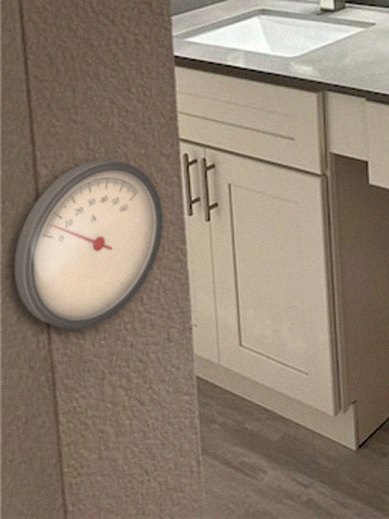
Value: 5 (A)
